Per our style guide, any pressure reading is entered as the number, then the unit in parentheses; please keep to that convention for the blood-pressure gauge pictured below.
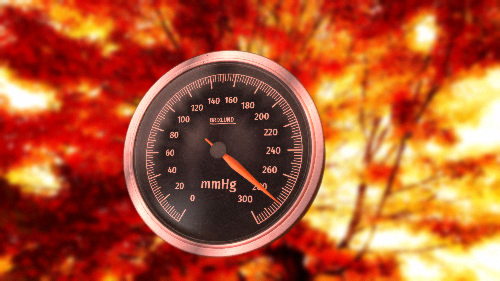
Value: 280 (mmHg)
